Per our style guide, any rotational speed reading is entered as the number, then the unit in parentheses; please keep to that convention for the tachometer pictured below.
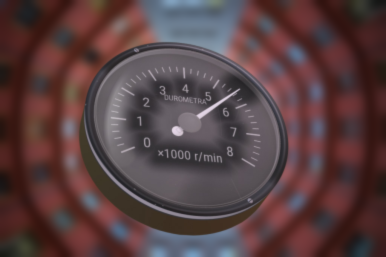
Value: 5600 (rpm)
